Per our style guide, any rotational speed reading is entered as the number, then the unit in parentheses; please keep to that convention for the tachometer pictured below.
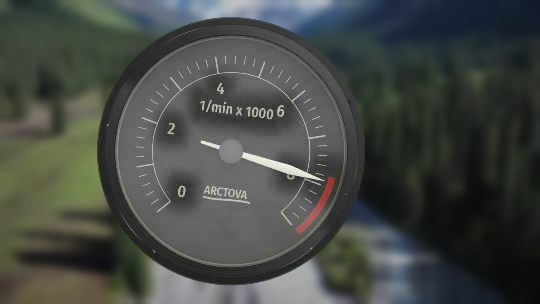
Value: 7900 (rpm)
